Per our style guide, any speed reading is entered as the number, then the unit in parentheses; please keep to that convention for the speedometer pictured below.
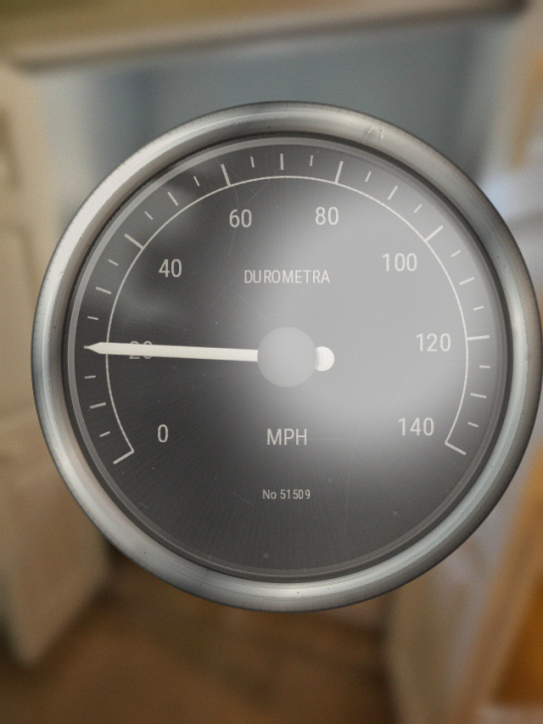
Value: 20 (mph)
